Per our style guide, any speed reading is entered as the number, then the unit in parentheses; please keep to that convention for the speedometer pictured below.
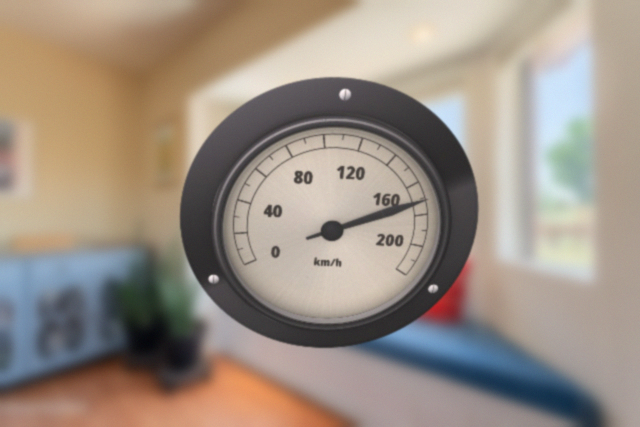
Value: 170 (km/h)
